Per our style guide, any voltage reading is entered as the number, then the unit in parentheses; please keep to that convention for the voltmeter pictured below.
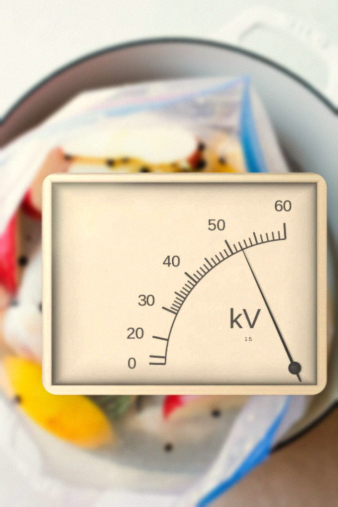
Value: 52 (kV)
